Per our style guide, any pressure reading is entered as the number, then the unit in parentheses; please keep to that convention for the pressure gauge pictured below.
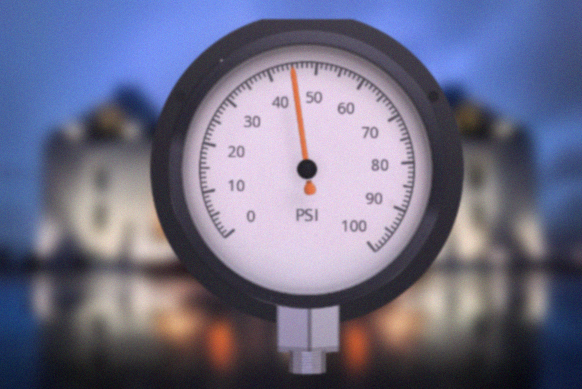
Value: 45 (psi)
